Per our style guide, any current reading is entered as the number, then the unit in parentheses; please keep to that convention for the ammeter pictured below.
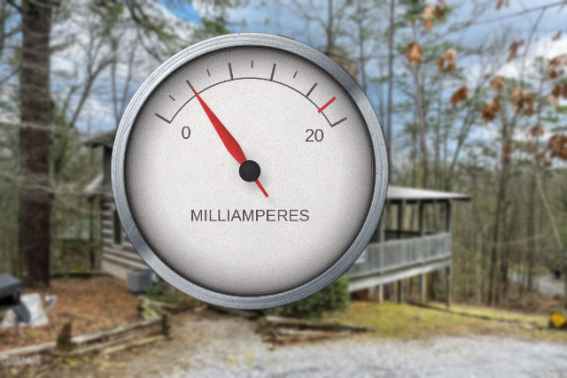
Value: 4 (mA)
